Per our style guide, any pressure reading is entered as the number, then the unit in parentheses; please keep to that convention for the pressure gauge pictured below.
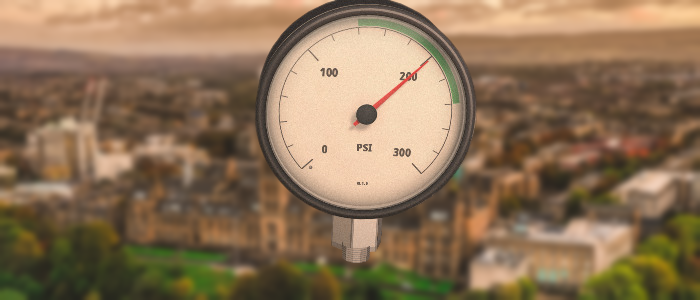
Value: 200 (psi)
